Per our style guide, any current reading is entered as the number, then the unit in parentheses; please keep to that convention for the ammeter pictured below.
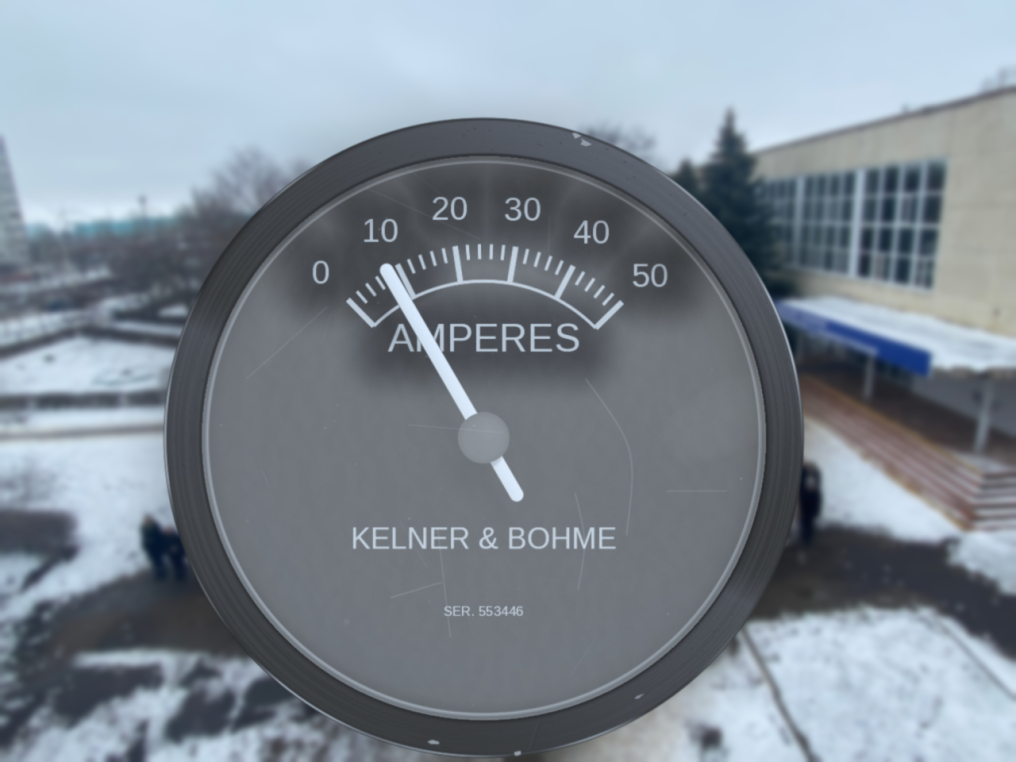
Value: 8 (A)
